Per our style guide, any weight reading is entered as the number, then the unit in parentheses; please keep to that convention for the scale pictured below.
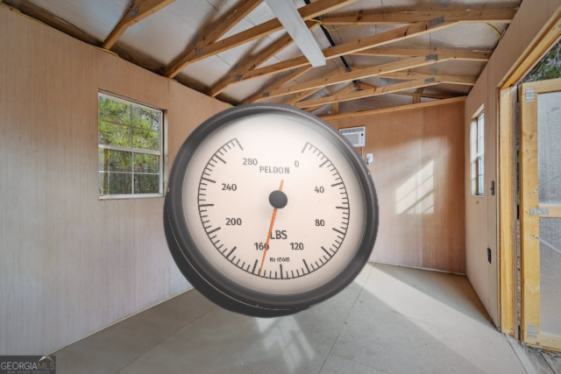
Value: 156 (lb)
